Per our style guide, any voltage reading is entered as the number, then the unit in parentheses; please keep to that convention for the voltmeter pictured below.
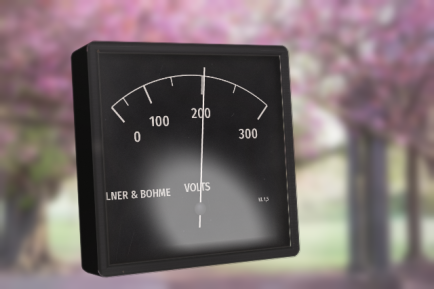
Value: 200 (V)
